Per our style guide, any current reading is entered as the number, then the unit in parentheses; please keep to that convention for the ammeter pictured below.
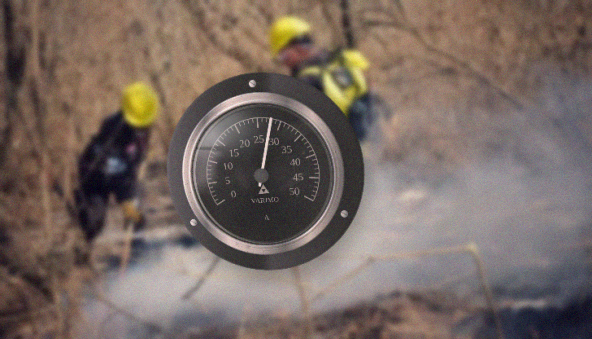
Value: 28 (A)
